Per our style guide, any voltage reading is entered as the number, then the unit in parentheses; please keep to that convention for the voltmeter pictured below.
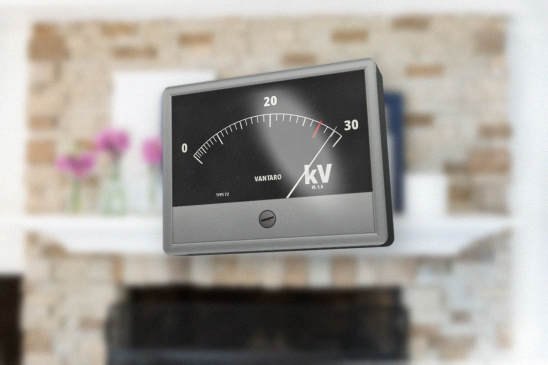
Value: 29 (kV)
